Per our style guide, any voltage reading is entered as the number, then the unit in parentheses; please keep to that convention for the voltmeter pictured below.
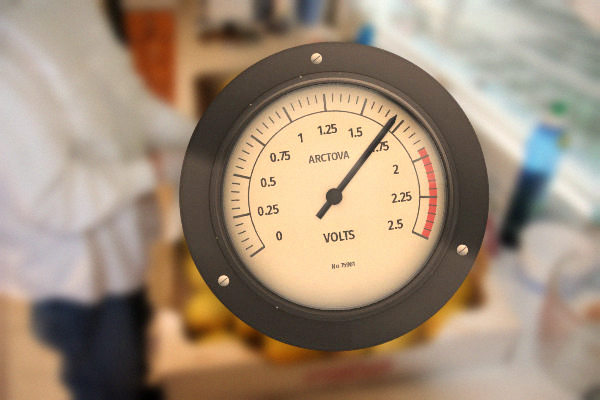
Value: 1.7 (V)
